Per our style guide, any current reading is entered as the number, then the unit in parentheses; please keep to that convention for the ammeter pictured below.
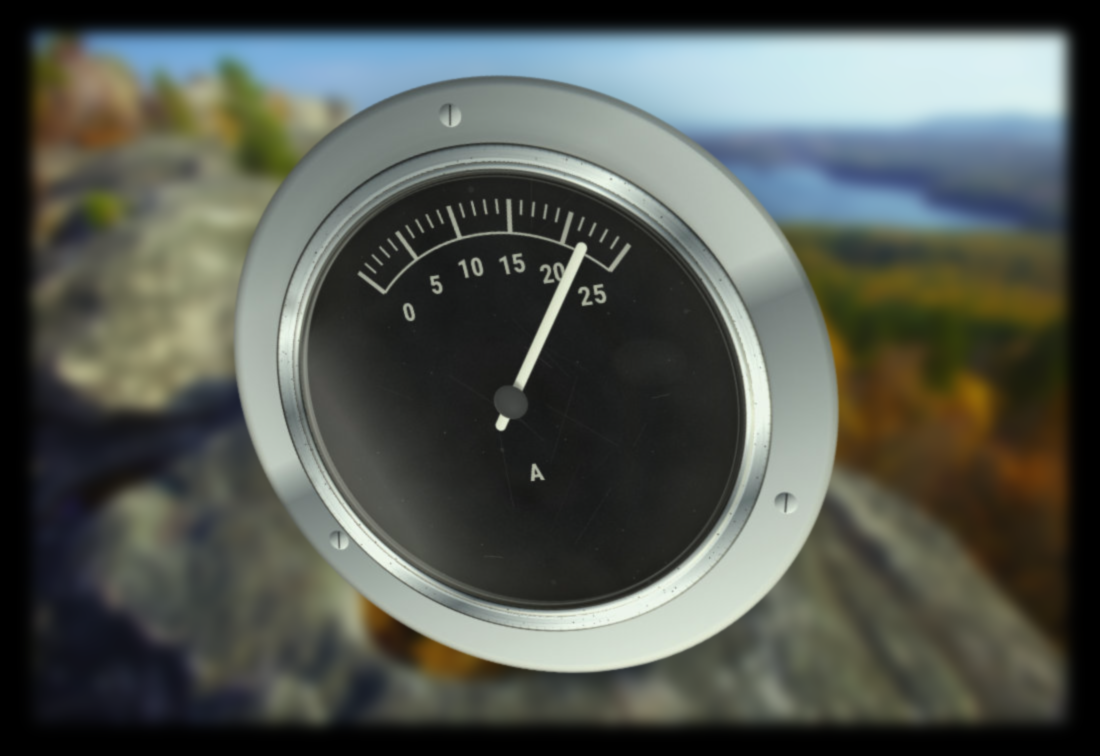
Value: 22 (A)
